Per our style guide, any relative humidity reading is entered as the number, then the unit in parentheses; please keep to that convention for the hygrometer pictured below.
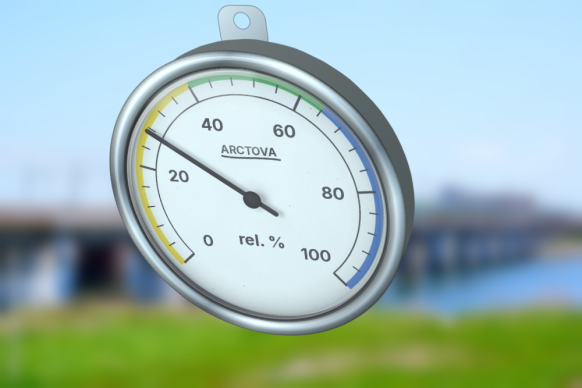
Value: 28 (%)
